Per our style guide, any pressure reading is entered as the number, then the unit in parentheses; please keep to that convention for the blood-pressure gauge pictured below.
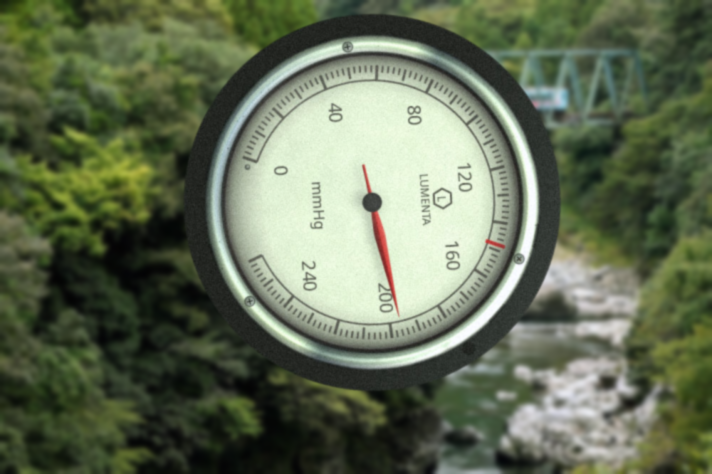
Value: 196 (mmHg)
